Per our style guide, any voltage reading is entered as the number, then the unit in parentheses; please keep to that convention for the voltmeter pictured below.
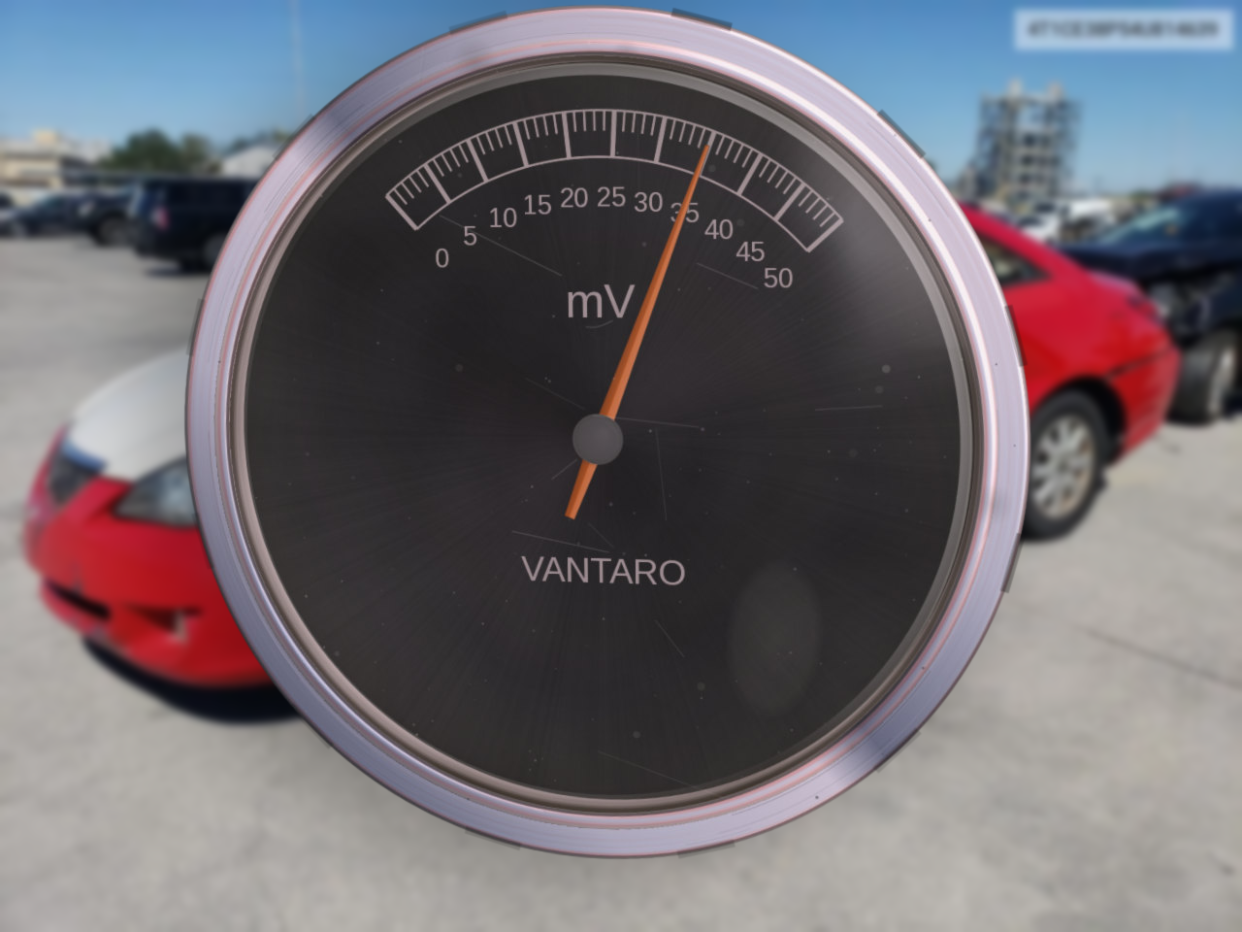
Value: 35 (mV)
